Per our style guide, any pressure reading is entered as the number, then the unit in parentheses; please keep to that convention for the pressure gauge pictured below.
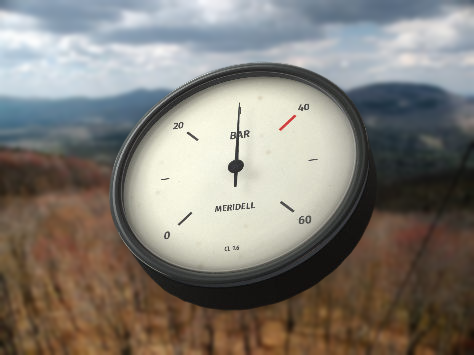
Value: 30 (bar)
